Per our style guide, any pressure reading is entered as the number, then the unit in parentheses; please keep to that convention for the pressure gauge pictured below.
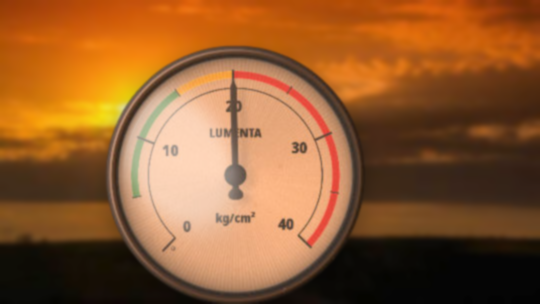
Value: 20 (kg/cm²)
